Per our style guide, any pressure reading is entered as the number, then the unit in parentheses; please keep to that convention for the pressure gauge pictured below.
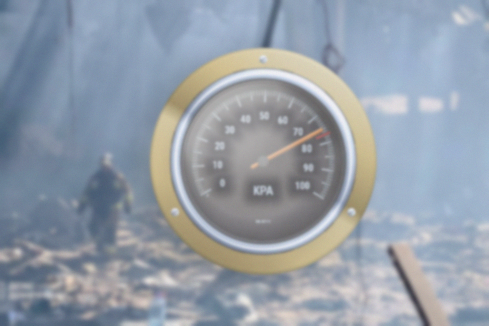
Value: 75 (kPa)
